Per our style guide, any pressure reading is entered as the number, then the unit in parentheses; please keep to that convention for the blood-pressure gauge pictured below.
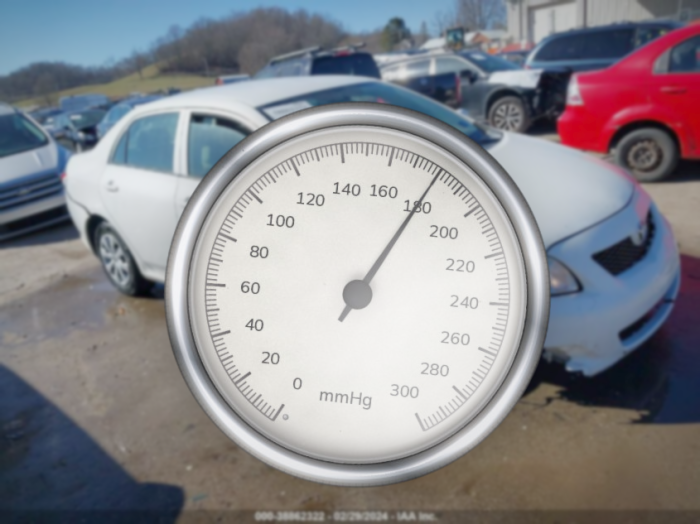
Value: 180 (mmHg)
